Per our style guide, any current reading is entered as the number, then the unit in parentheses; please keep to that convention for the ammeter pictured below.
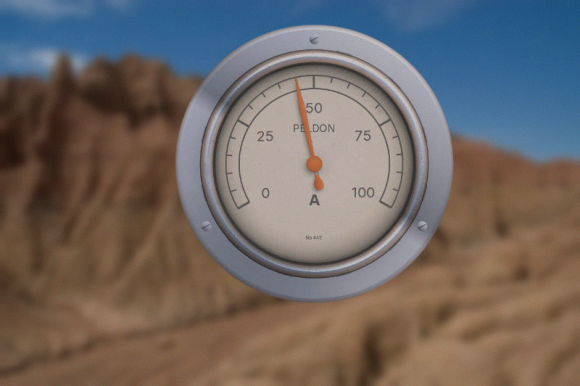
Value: 45 (A)
